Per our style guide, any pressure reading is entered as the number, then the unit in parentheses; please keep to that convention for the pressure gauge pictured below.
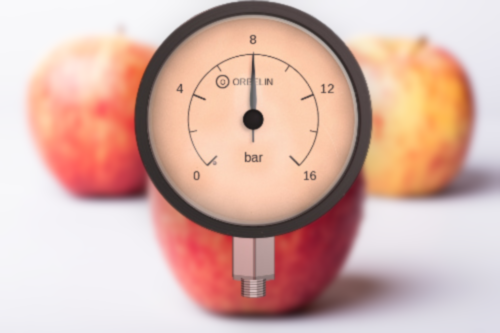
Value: 8 (bar)
